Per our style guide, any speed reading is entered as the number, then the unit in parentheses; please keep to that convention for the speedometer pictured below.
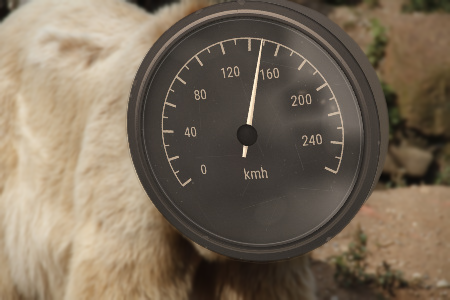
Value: 150 (km/h)
